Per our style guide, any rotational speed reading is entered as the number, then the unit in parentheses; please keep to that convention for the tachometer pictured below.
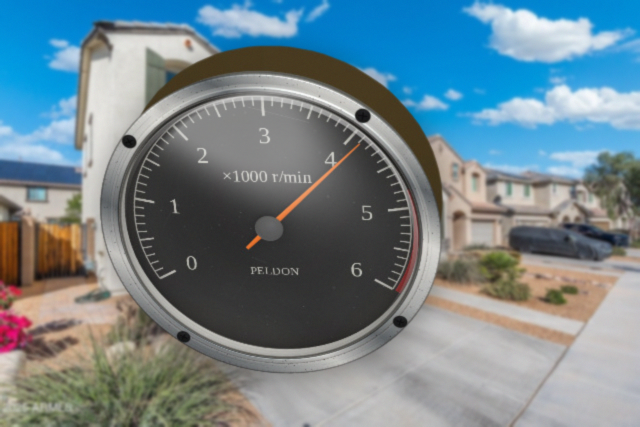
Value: 4100 (rpm)
